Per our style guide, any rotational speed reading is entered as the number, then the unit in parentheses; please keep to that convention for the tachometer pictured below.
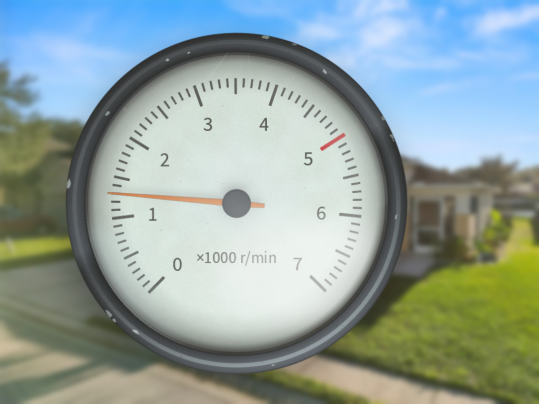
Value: 1300 (rpm)
